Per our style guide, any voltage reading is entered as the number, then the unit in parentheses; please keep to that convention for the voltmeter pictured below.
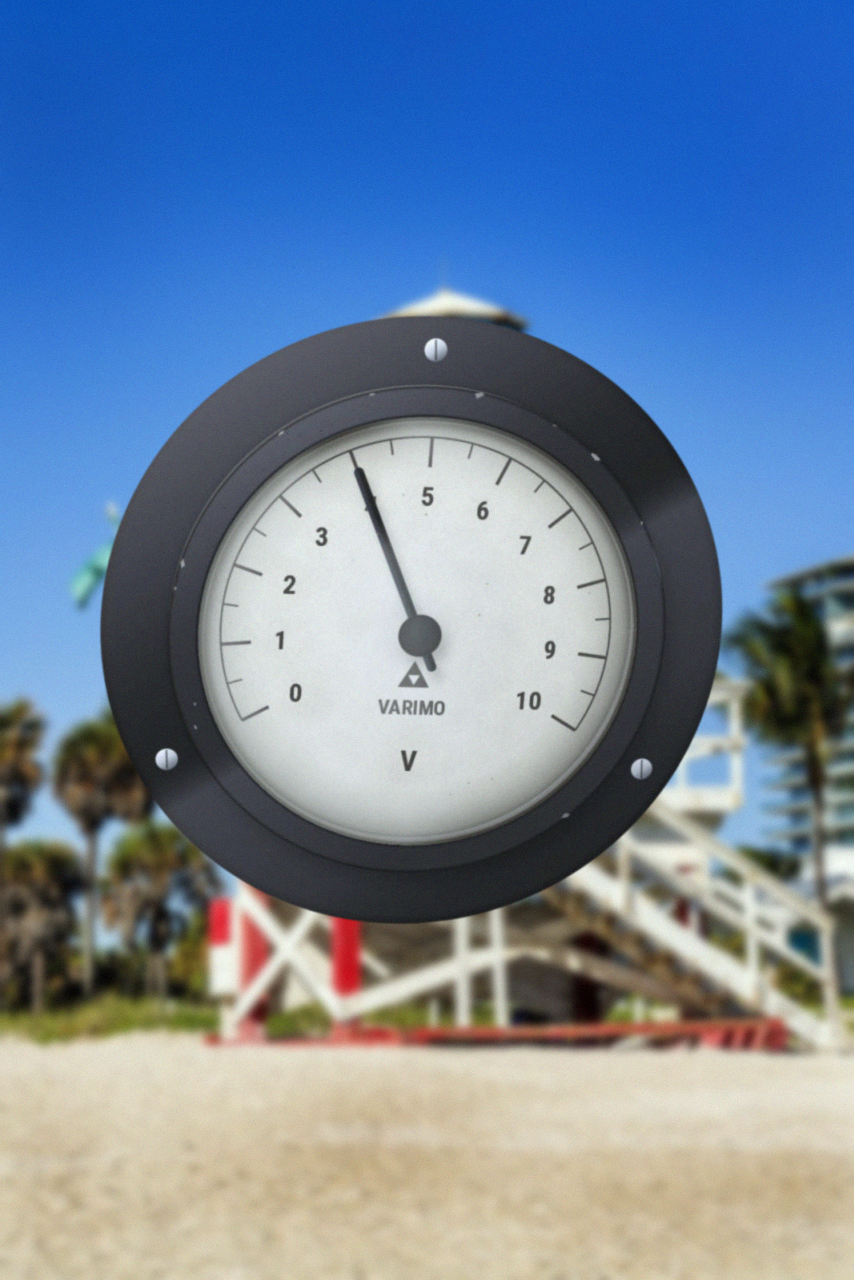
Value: 4 (V)
